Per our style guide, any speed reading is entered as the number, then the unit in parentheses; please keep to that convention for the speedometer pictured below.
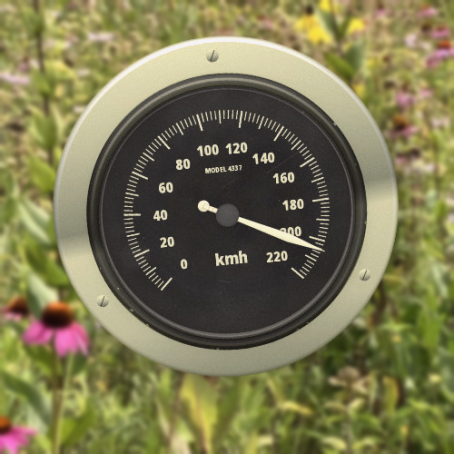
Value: 204 (km/h)
